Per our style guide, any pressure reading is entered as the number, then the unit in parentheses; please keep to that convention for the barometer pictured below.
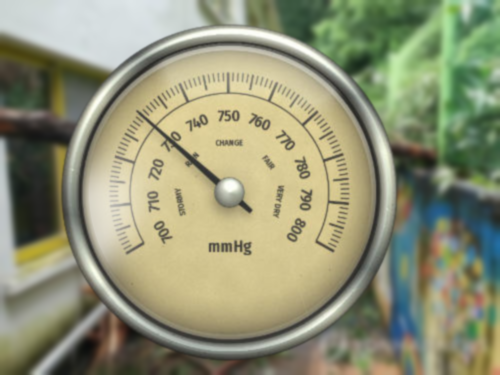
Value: 730 (mmHg)
